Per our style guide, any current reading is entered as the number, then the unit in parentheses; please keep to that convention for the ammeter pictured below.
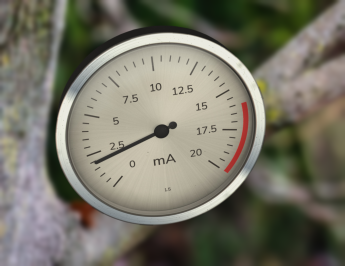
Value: 2 (mA)
